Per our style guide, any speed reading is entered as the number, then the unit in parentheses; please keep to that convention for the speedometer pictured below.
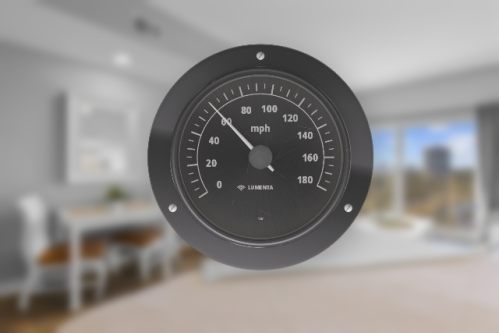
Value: 60 (mph)
